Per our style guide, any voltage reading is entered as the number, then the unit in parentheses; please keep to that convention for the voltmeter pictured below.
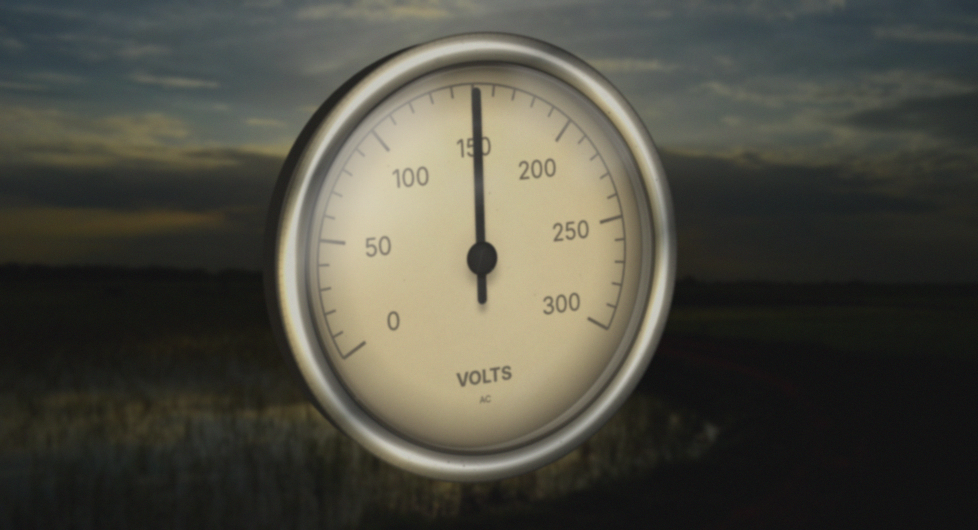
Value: 150 (V)
